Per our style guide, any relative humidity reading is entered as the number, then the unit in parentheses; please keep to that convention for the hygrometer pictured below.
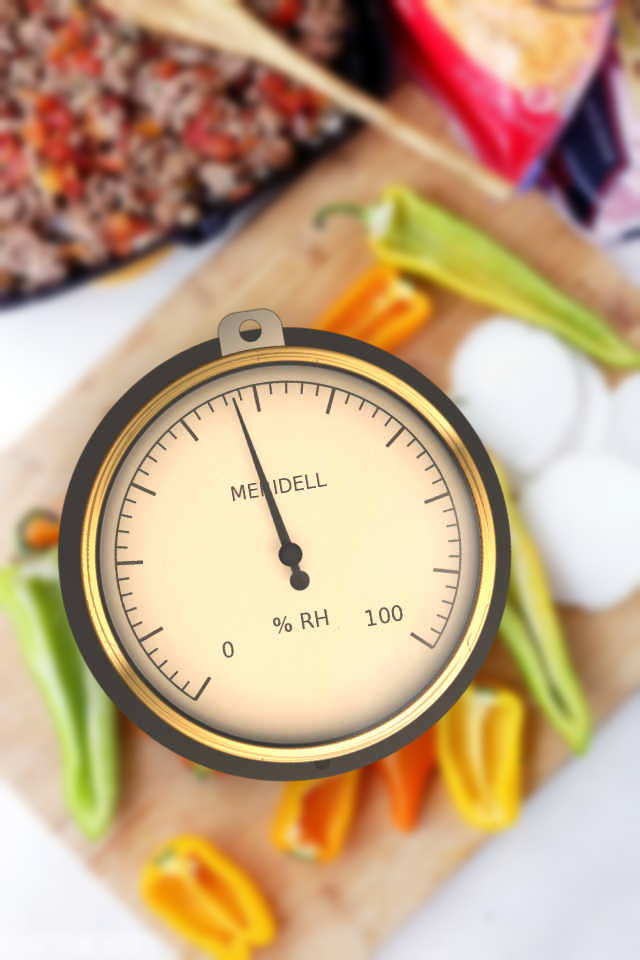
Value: 47 (%)
